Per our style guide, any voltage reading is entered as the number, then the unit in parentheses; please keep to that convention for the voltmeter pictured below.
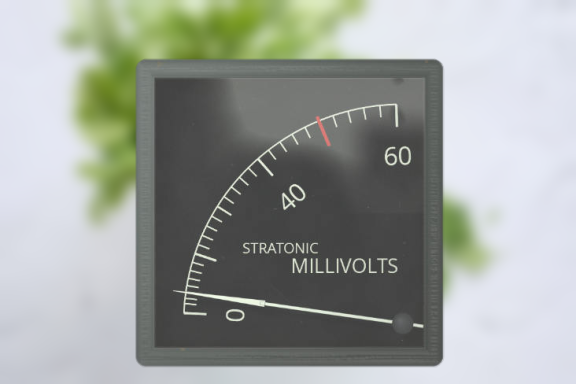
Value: 10 (mV)
